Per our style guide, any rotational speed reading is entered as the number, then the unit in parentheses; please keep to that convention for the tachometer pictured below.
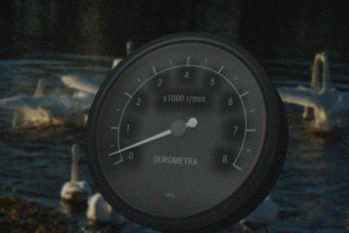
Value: 250 (rpm)
